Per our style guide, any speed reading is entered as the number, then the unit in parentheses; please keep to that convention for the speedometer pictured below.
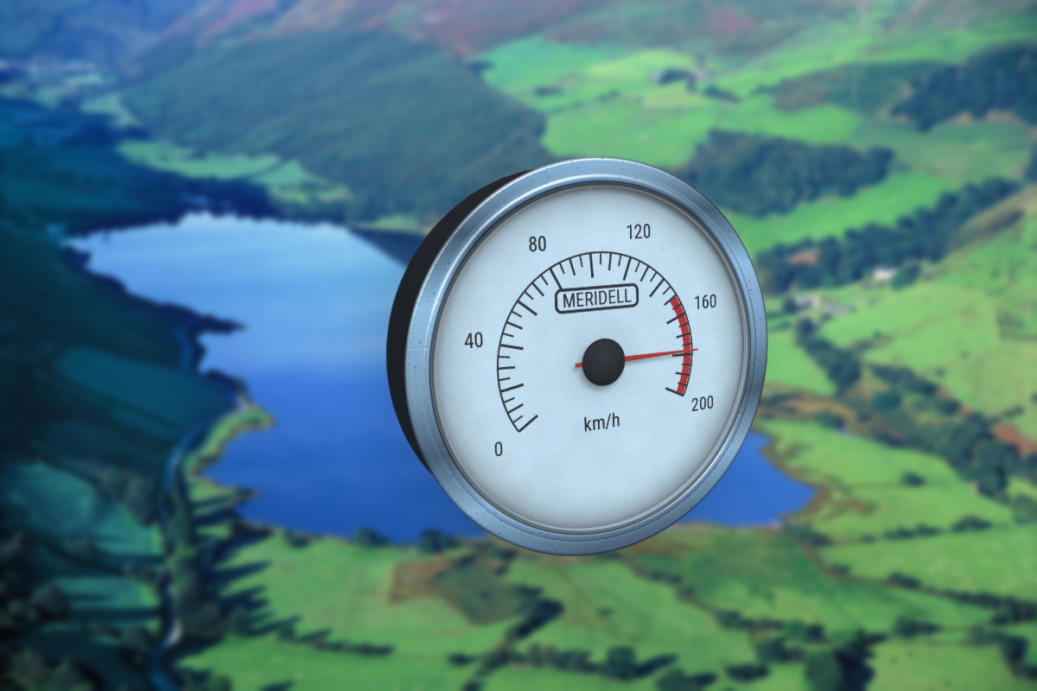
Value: 177.5 (km/h)
